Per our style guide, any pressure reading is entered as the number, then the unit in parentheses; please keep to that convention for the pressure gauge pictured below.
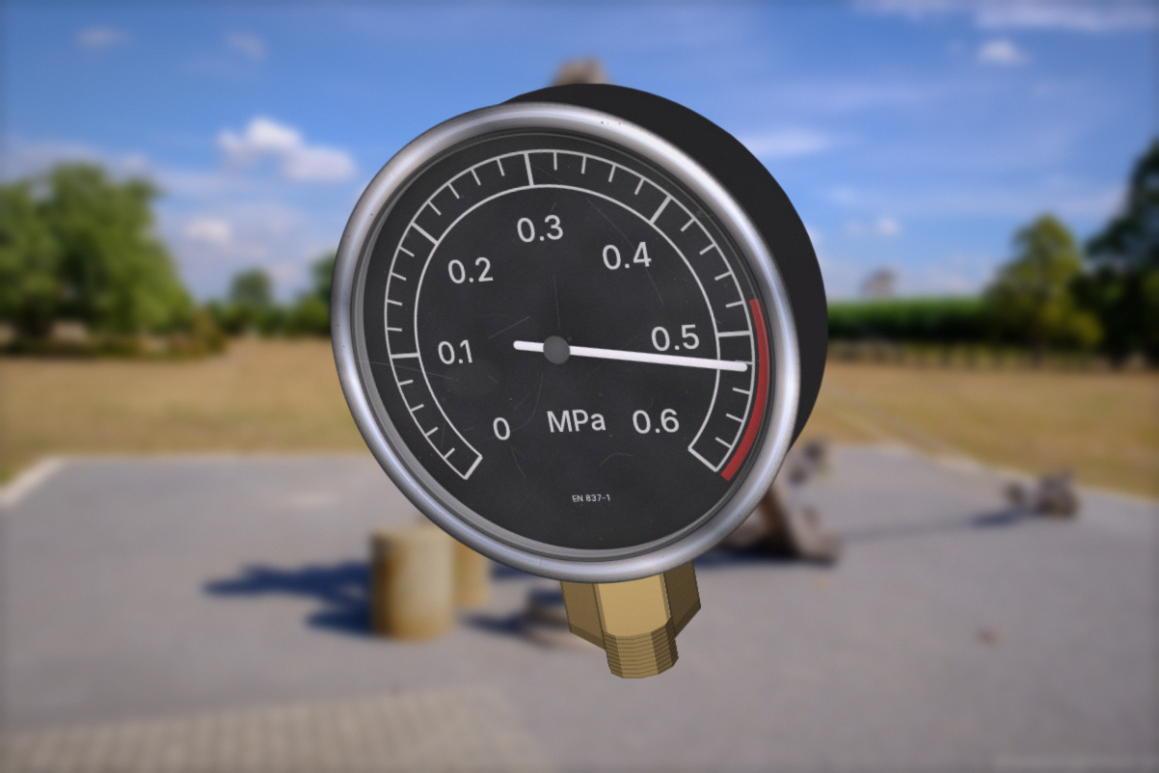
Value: 0.52 (MPa)
